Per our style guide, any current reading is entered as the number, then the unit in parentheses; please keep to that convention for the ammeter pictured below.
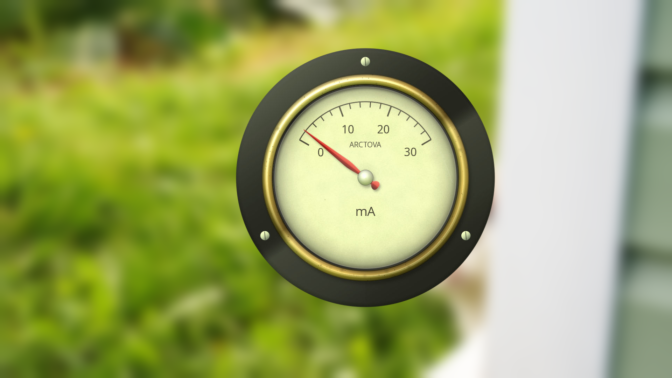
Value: 2 (mA)
